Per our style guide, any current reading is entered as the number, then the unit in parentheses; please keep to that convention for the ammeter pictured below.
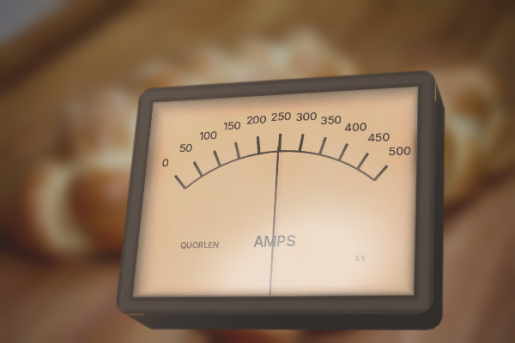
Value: 250 (A)
